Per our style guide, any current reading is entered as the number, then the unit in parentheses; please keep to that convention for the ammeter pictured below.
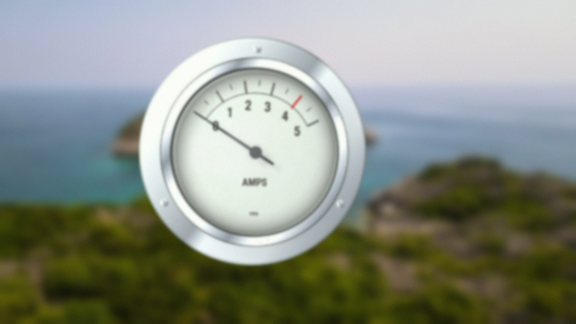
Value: 0 (A)
